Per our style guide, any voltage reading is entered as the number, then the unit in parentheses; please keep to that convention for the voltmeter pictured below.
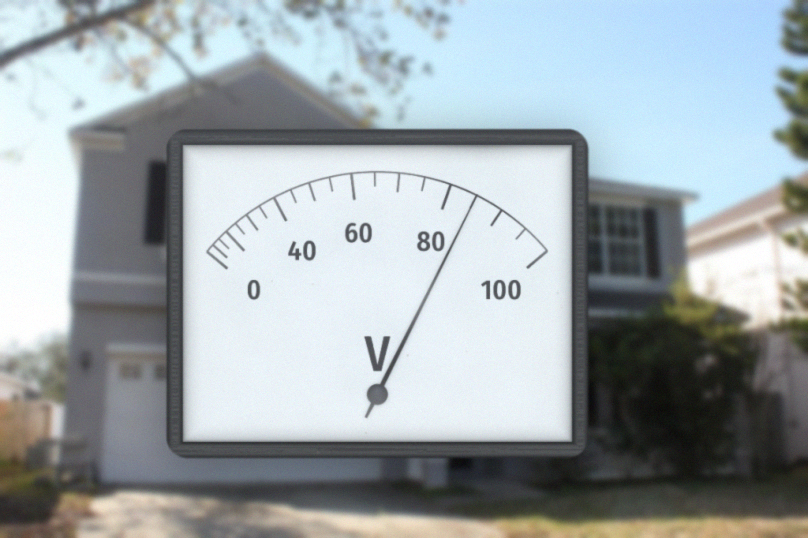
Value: 85 (V)
